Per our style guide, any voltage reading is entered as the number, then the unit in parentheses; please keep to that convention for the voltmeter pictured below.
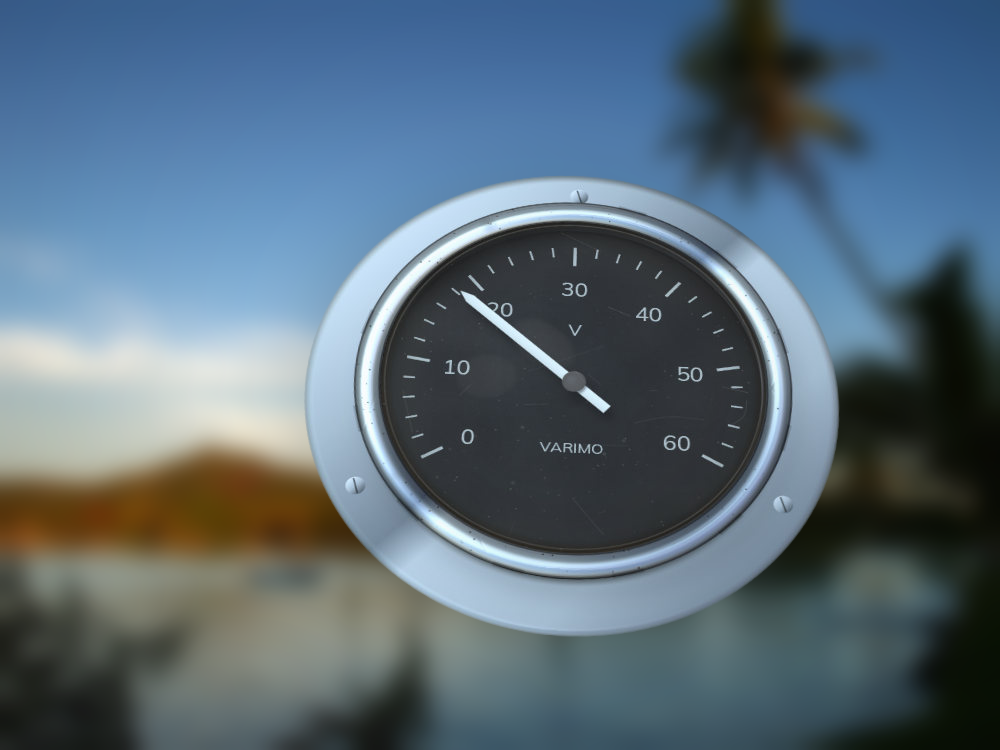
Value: 18 (V)
